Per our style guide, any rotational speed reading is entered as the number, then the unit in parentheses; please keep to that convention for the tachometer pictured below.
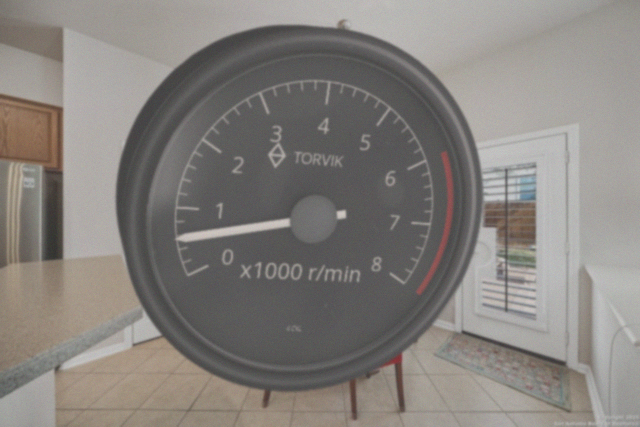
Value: 600 (rpm)
